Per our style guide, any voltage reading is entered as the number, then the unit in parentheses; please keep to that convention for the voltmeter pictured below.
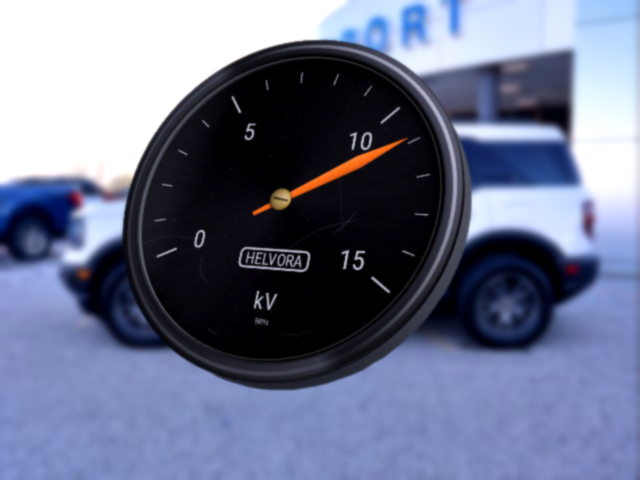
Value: 11 (kV)
